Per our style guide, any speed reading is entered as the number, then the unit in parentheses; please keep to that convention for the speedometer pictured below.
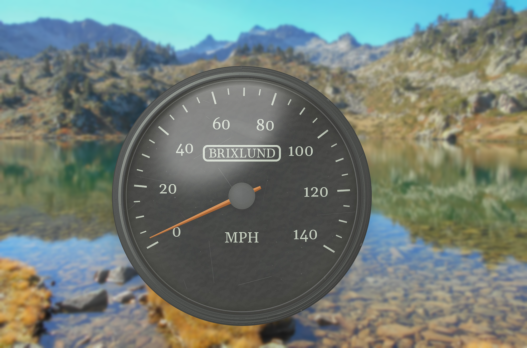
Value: 2.5 (mph)
